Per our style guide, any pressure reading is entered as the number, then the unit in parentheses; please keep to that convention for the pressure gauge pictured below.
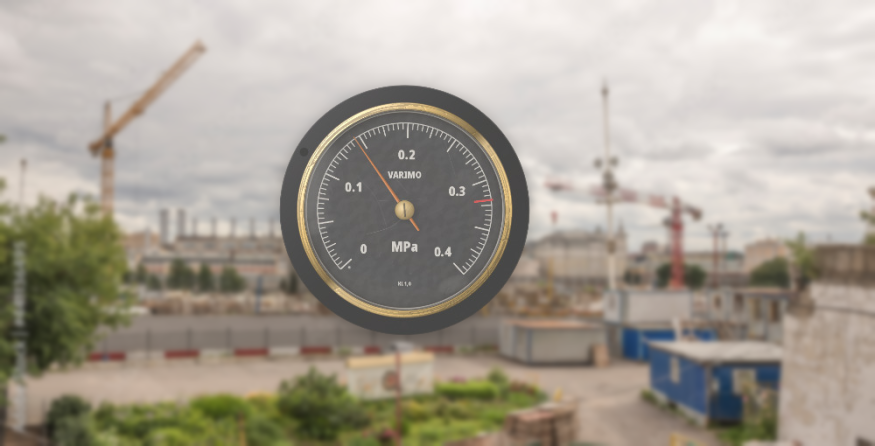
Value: 0.145 (MPa)
